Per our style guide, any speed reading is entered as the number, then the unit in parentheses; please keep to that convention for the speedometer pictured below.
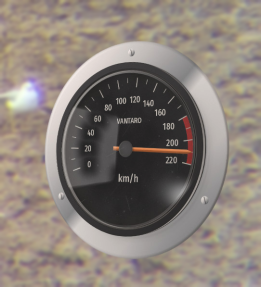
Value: 210 (km/h)
